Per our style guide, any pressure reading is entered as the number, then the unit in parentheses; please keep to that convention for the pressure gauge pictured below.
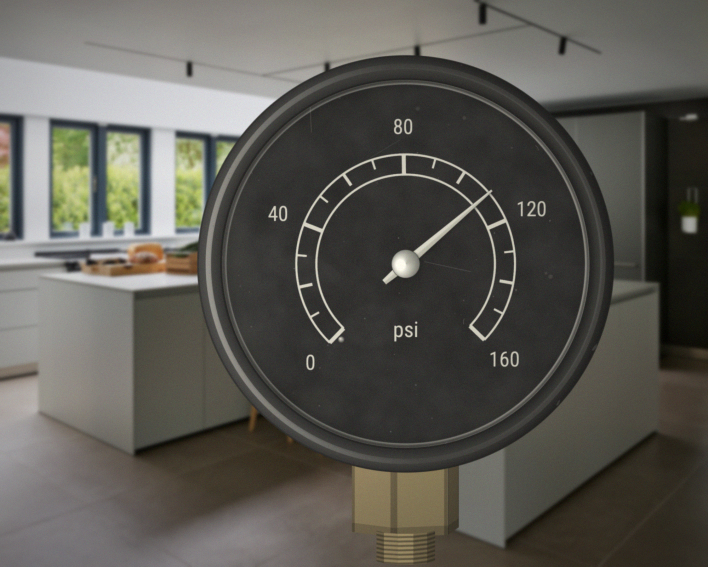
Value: 110 (psi)
